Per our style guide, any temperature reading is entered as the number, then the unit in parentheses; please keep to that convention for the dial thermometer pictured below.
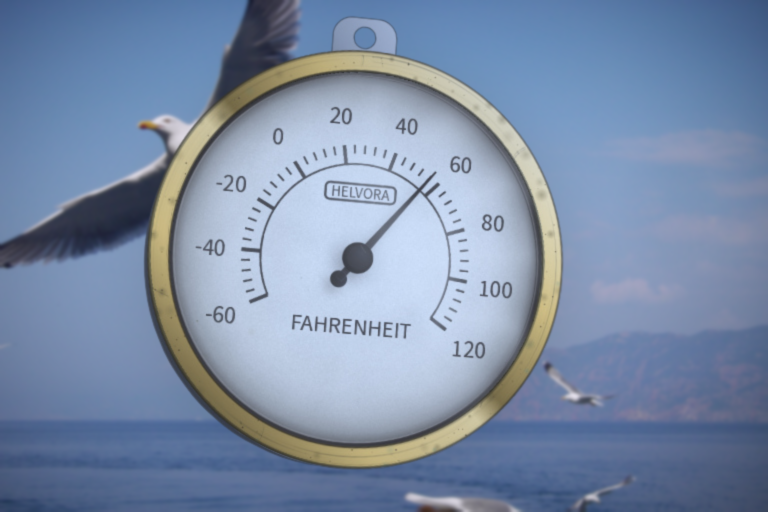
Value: 56 (°F)
